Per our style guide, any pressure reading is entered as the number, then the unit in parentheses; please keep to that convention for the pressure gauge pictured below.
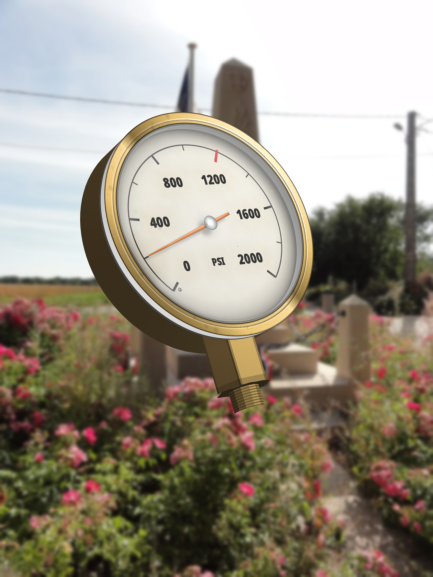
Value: 200 (psi)
